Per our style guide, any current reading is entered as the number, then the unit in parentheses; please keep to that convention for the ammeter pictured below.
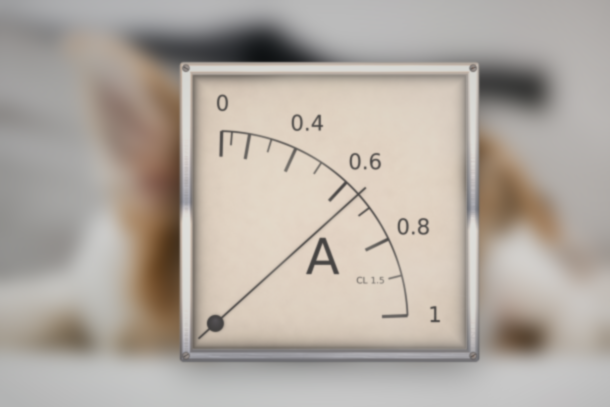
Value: 0.65 (A)
